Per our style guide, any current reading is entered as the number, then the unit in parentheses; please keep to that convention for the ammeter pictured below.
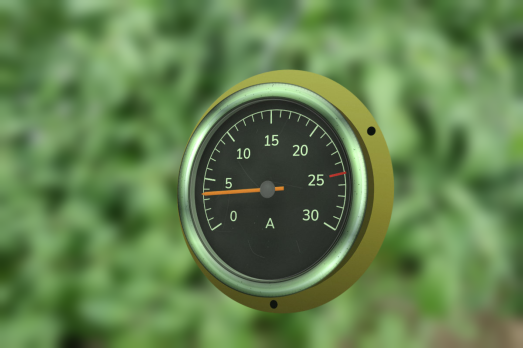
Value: 3.5 (A)
